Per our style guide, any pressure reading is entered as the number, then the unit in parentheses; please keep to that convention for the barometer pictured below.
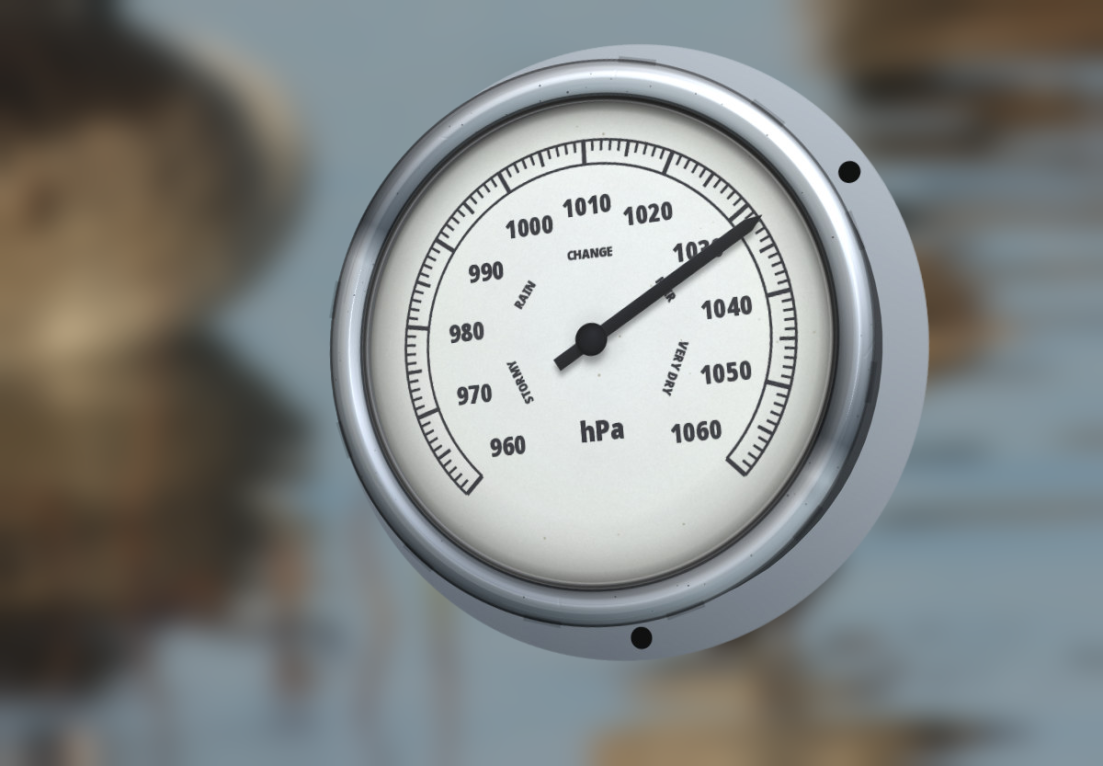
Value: 1032 (hPa)
